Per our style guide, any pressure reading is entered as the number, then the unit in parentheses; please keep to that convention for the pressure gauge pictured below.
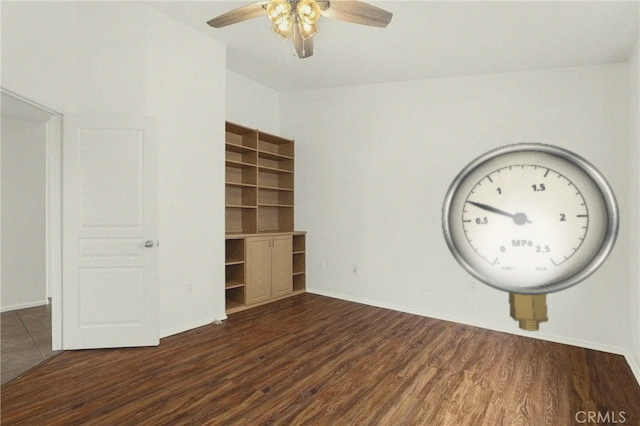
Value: 0.7 (MPa)
